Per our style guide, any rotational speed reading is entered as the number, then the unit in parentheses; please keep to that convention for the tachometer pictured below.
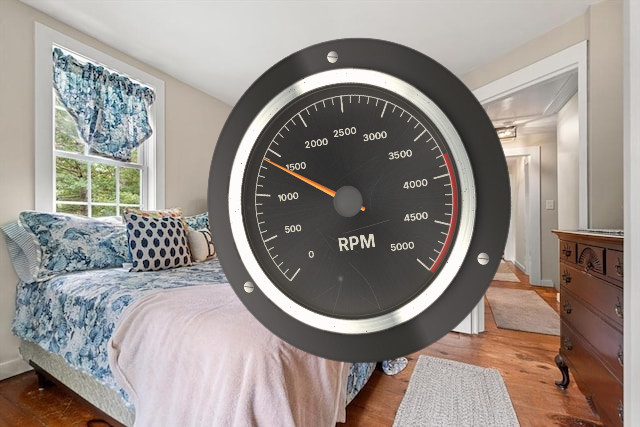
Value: 1400 (rpm)
